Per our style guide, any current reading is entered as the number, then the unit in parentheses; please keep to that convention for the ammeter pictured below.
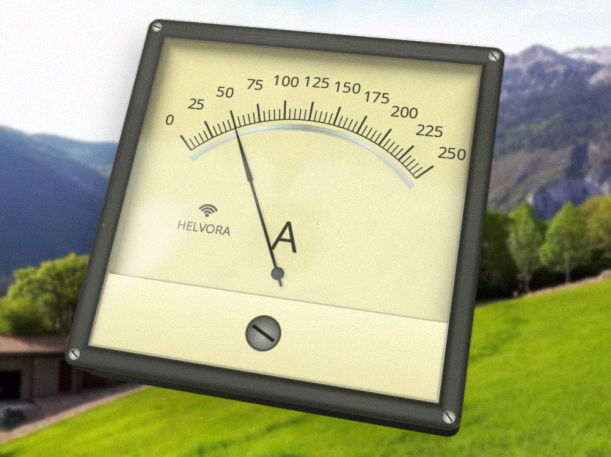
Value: 50 (A)
